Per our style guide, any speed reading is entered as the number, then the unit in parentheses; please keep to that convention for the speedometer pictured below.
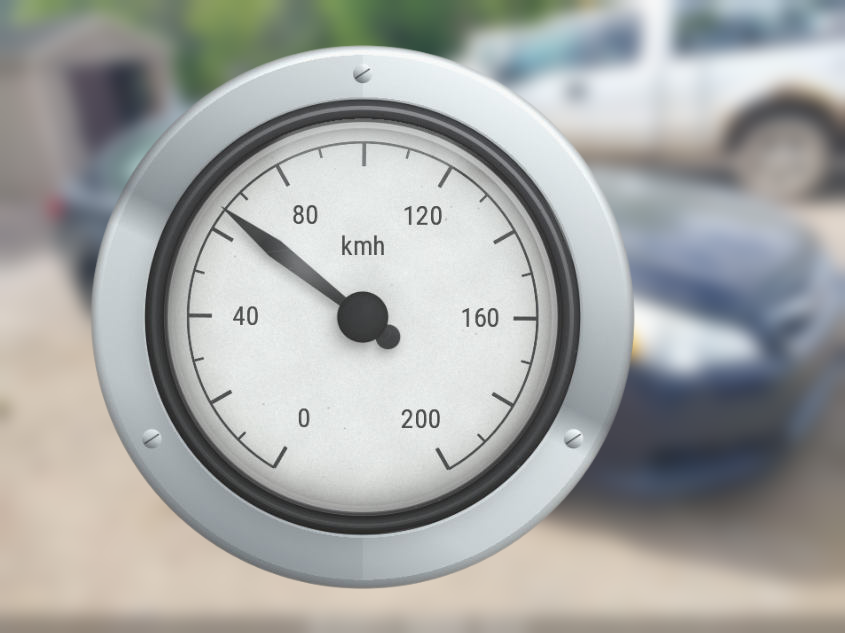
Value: 65 (km/h)
